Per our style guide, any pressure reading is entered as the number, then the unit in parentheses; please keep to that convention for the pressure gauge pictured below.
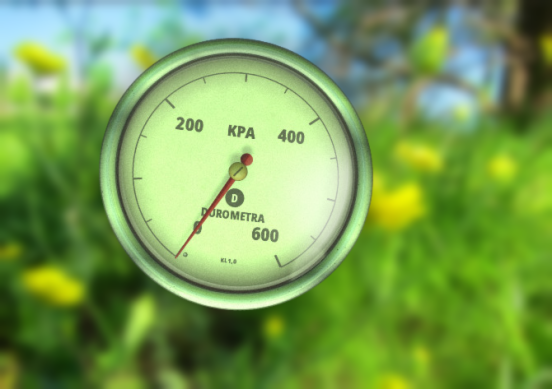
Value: 0 (kPa)
